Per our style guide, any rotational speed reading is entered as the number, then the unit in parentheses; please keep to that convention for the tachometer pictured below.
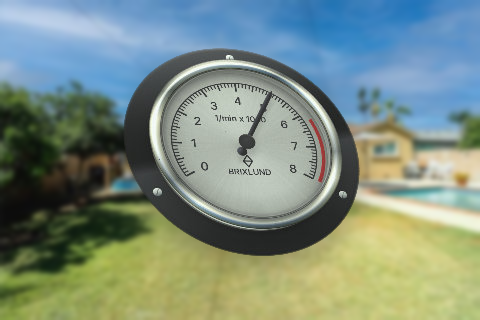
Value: 5000 (rpm)
